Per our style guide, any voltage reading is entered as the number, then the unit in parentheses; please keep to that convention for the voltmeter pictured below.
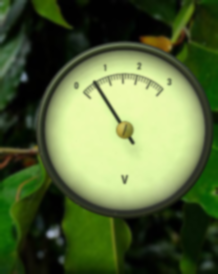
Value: 0.5 (V)
